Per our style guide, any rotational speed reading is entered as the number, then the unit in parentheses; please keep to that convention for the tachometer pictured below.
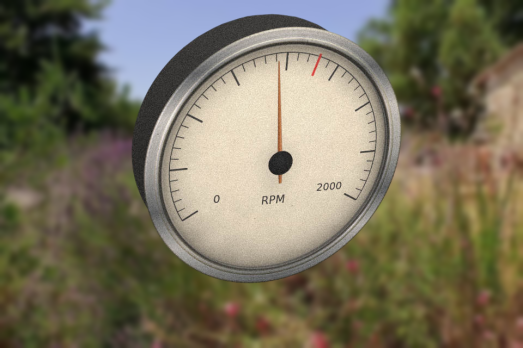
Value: 950 (rpm)
